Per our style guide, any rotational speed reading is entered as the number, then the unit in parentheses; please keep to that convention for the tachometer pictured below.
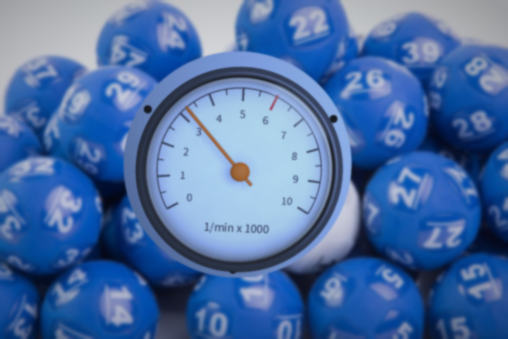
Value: 3250 (rpm)
